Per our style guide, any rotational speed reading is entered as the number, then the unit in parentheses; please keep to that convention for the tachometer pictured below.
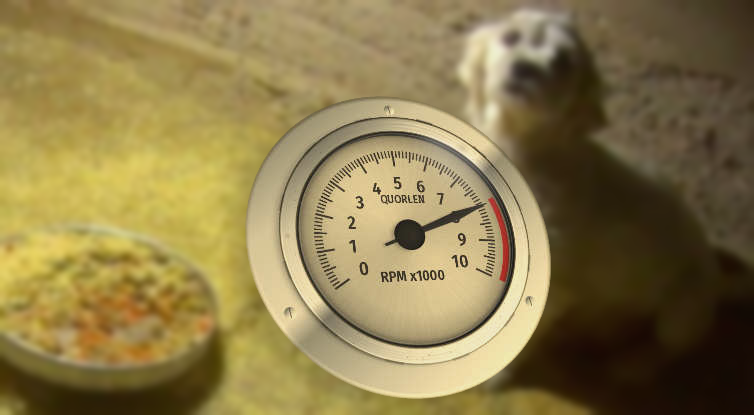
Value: 8000 (rpm)
